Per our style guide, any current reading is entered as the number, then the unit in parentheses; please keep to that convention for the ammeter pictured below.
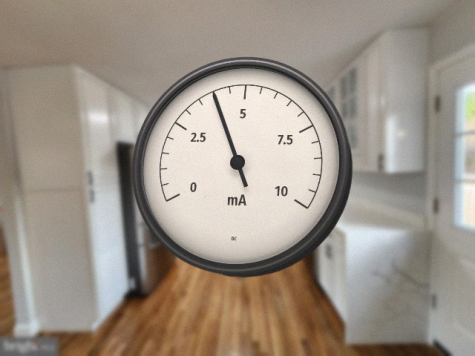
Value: 4 (mA)
